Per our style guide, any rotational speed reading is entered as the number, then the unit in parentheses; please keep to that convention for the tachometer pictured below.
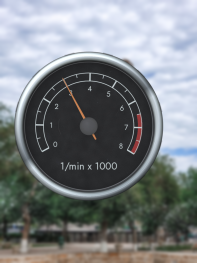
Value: 3000 (rpm)
